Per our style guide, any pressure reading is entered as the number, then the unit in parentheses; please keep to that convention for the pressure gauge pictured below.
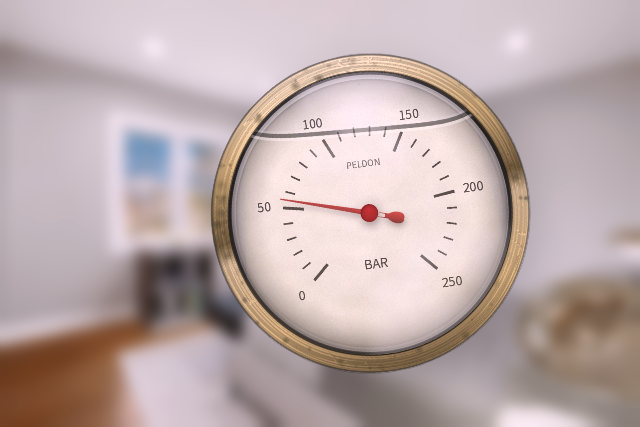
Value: 55 (bar)
